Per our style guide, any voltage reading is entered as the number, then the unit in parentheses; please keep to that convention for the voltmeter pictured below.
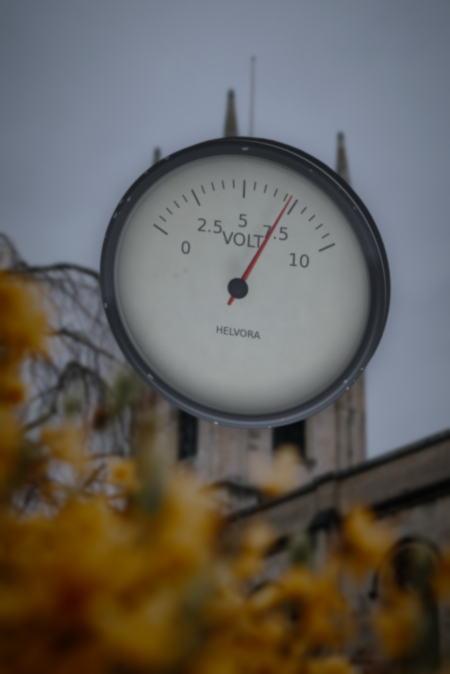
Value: 7.25 (V)
